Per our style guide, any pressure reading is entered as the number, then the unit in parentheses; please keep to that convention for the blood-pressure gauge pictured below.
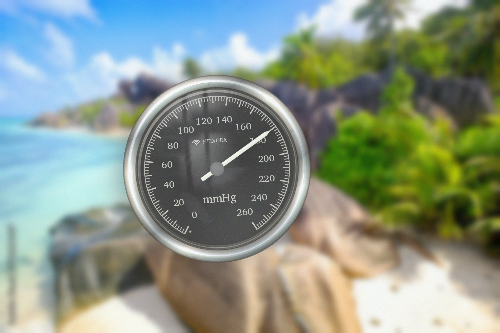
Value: 180 (mmHg)
